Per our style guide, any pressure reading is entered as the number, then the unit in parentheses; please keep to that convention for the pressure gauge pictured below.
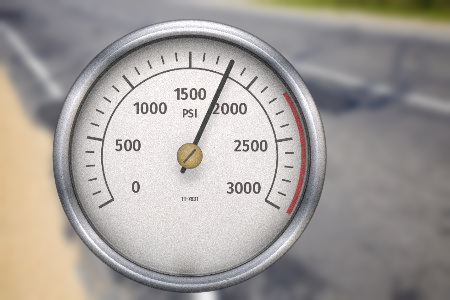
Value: 1800 (psi)
